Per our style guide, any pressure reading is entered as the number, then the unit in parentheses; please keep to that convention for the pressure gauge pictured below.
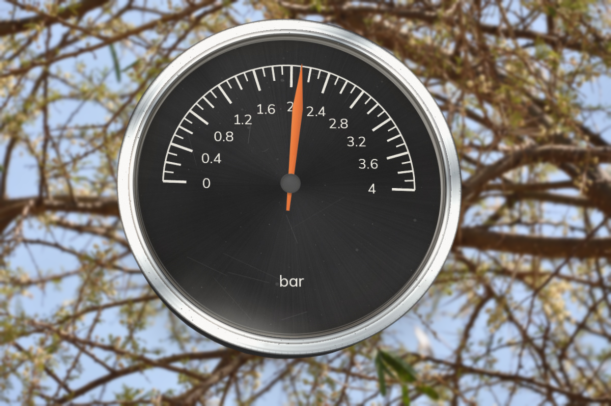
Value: 2.1 (bar)
